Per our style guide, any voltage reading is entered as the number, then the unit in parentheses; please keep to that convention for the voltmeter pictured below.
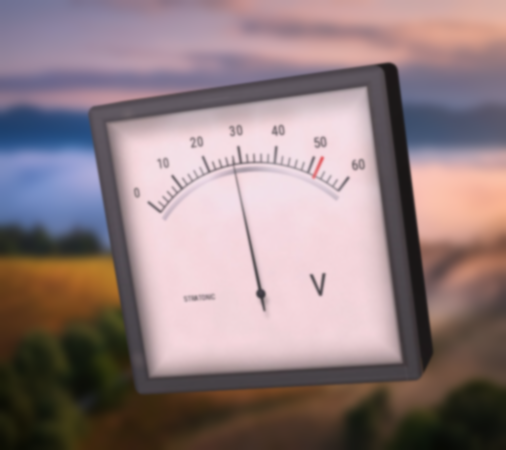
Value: 28 (V)
